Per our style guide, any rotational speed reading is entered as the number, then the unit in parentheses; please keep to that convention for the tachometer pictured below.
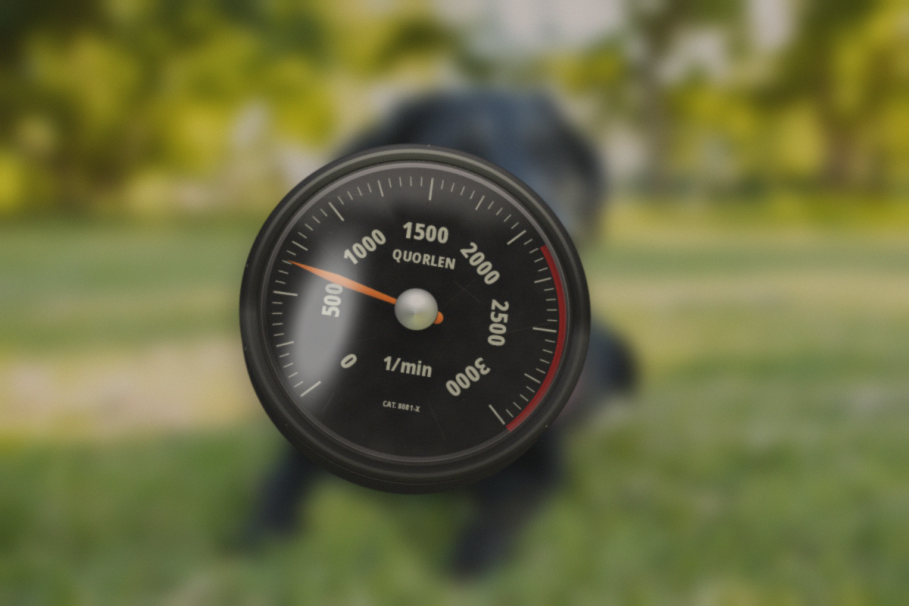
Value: 650 (rpm)
